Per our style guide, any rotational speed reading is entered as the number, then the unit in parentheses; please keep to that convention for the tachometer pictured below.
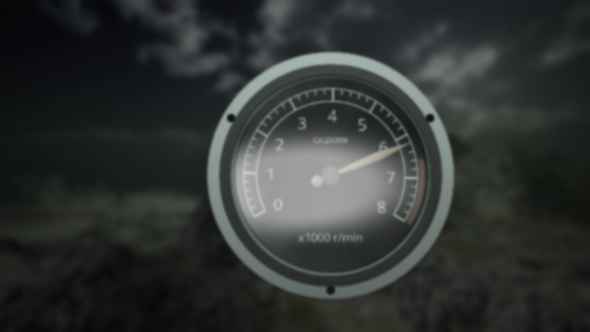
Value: 6200 (rpm)
